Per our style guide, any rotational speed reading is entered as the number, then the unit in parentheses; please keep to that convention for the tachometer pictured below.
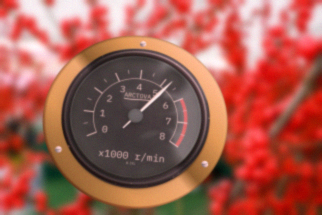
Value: 5250 (rpm)
